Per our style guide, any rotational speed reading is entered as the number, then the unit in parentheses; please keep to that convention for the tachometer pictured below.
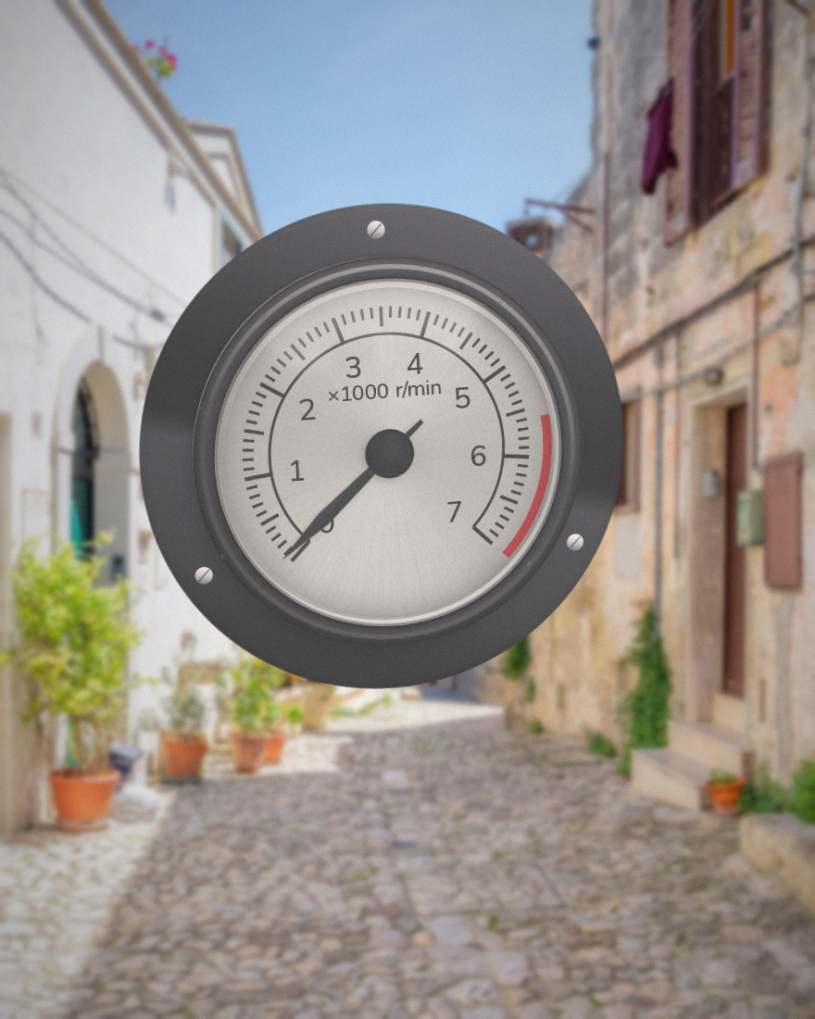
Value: 100 (rpm)
